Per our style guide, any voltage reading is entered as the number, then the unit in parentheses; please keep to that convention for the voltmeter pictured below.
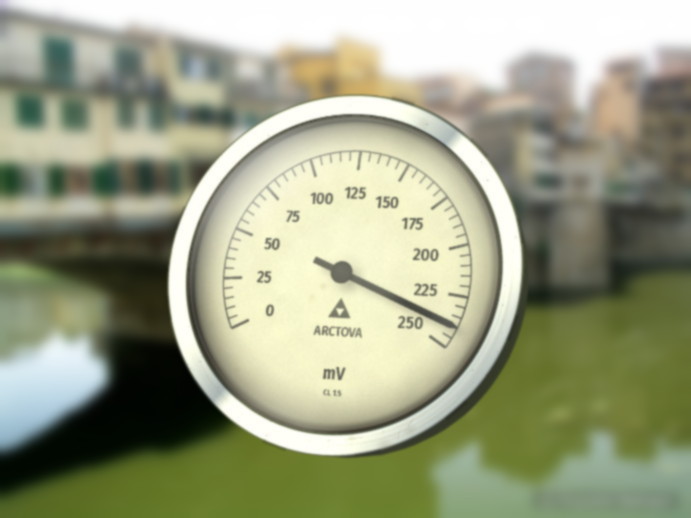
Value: 240 (mV)
